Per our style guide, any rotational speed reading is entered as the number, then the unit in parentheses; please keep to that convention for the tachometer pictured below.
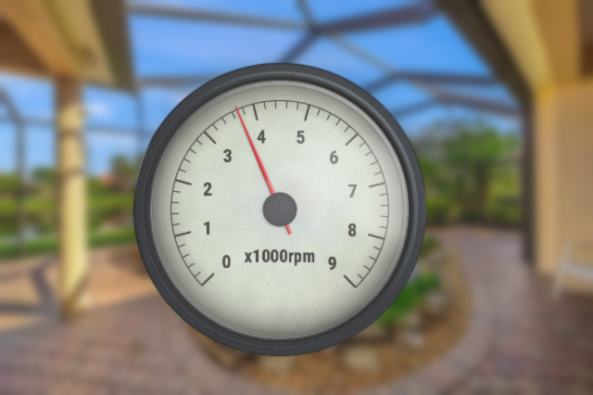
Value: 3700 (rpm)
